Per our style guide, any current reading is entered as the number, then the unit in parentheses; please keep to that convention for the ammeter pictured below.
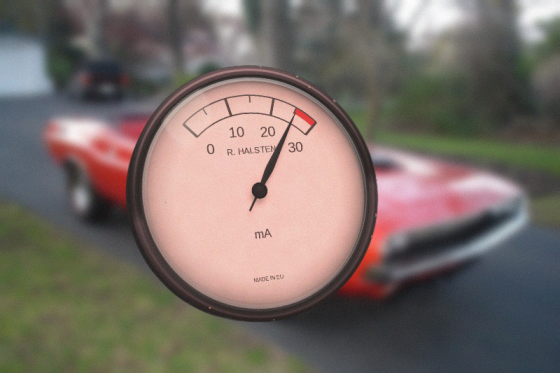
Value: 25 (mA)
